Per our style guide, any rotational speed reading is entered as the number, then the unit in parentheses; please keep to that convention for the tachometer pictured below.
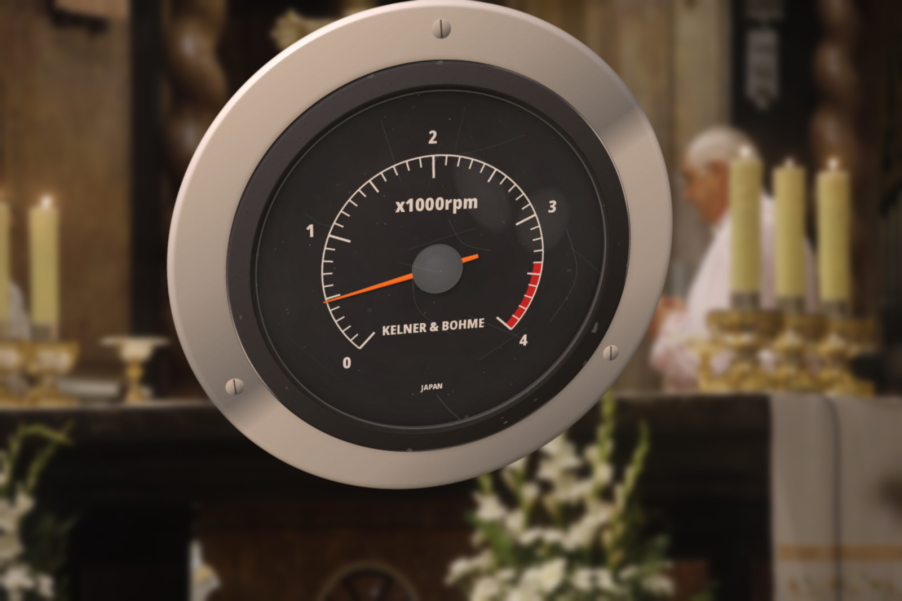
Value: 500 (rpm)
